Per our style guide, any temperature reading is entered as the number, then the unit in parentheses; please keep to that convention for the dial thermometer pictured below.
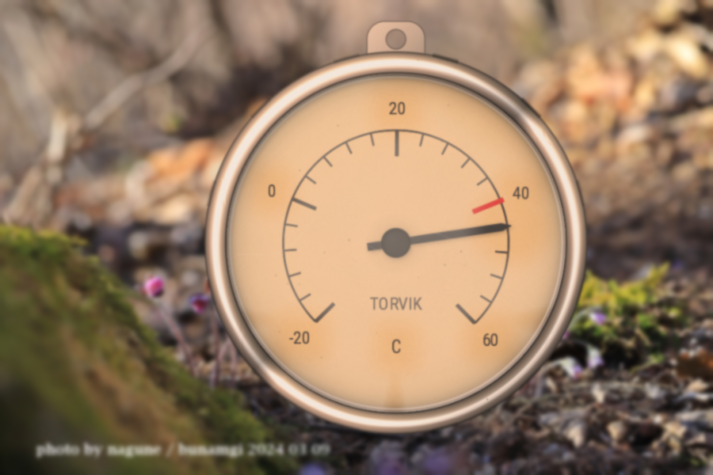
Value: 44 (°C)
